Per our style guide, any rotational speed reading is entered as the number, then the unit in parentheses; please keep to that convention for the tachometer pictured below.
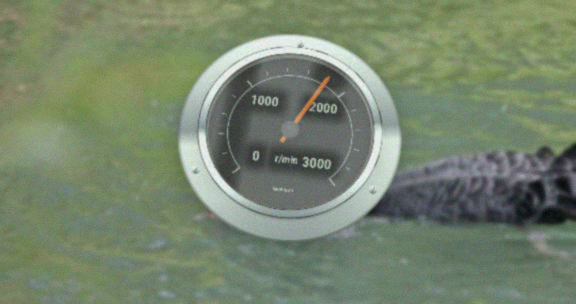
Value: 1800 (rpm)
